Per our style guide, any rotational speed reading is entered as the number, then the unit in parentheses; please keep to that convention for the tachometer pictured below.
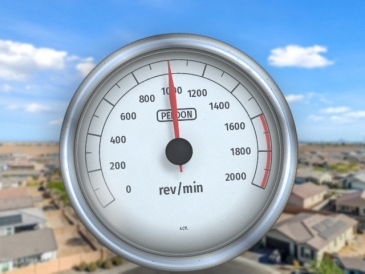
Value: 1000 (rpm)
